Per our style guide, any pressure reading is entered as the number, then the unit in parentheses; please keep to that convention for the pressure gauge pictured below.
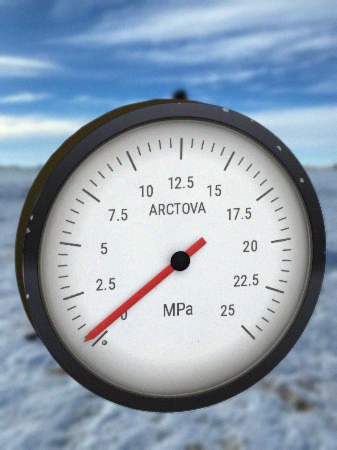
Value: 0.5 (MPa)
